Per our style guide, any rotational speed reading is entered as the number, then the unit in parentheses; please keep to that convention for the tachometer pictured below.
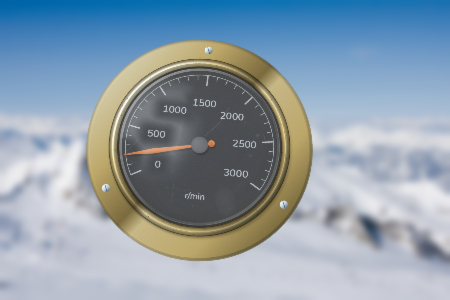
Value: 200 (rpm)
